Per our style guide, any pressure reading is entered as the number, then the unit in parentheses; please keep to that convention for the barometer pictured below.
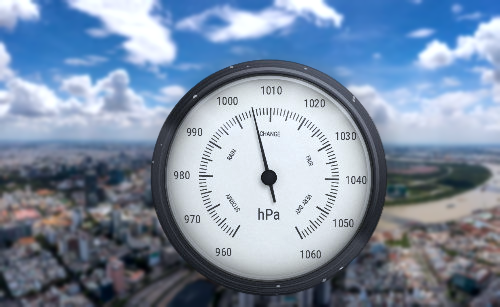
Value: 1005 (hPa)
